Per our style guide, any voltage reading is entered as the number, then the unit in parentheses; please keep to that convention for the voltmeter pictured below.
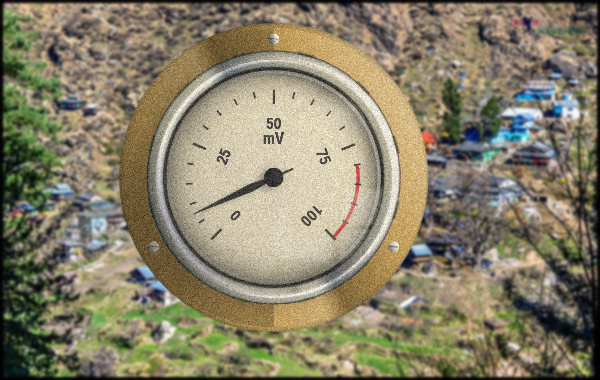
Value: 7.5 (mV)
